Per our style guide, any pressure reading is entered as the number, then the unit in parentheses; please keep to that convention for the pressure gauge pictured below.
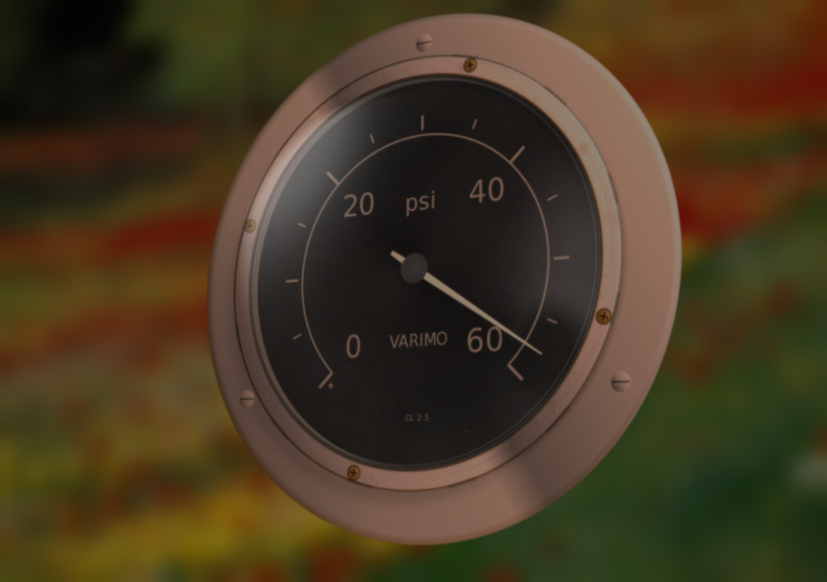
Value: 57.5 (psi)
